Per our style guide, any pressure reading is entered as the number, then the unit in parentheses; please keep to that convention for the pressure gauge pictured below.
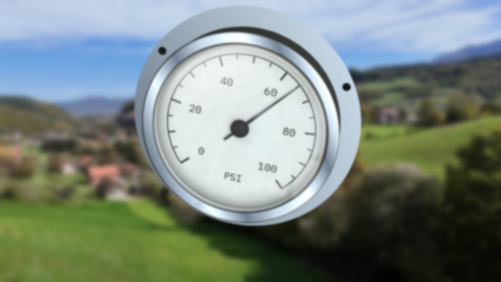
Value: 65 (psi)
